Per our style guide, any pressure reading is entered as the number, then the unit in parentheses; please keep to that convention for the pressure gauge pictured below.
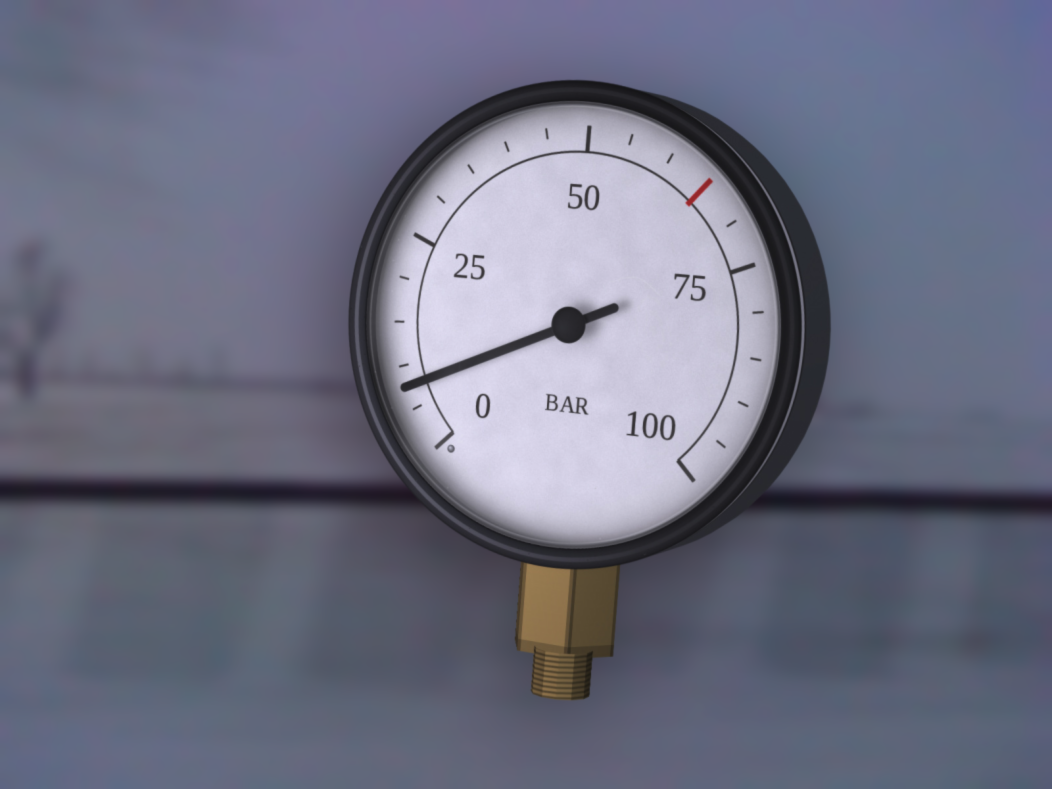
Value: 7.5 (bar)
